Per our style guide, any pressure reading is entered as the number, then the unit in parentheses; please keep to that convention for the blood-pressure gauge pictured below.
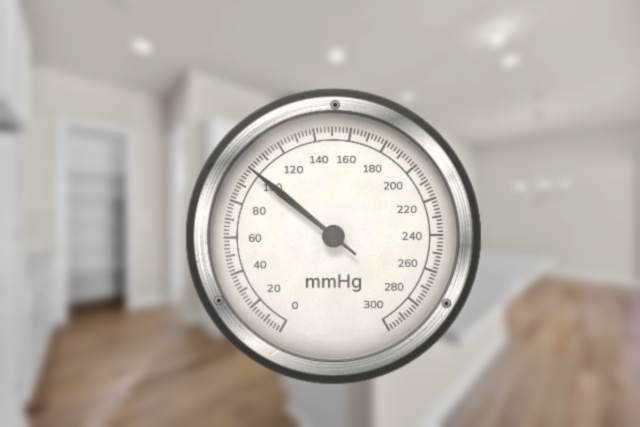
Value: 100 (mmHg)
